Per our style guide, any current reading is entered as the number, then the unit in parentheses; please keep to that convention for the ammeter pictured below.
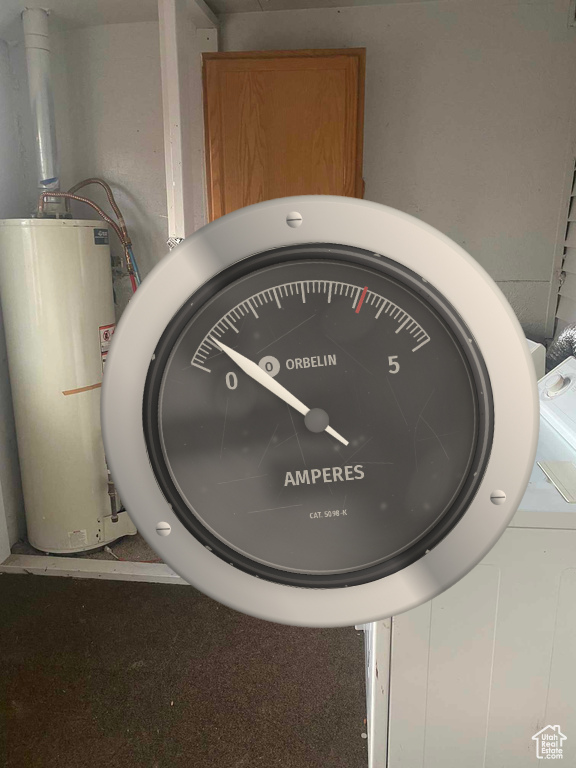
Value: 0.6 (A)
